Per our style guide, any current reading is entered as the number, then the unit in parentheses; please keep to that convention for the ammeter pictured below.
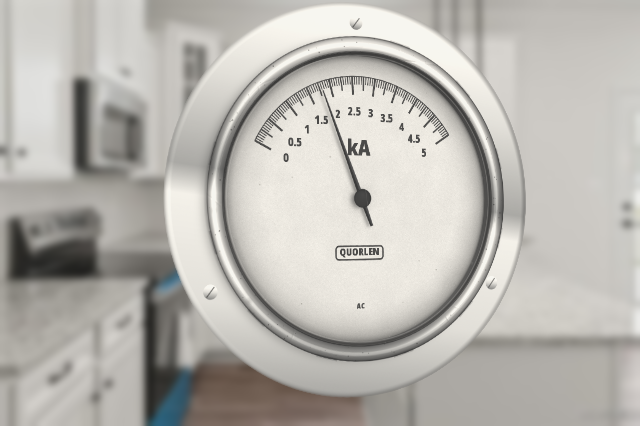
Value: 1.75 (kA)
